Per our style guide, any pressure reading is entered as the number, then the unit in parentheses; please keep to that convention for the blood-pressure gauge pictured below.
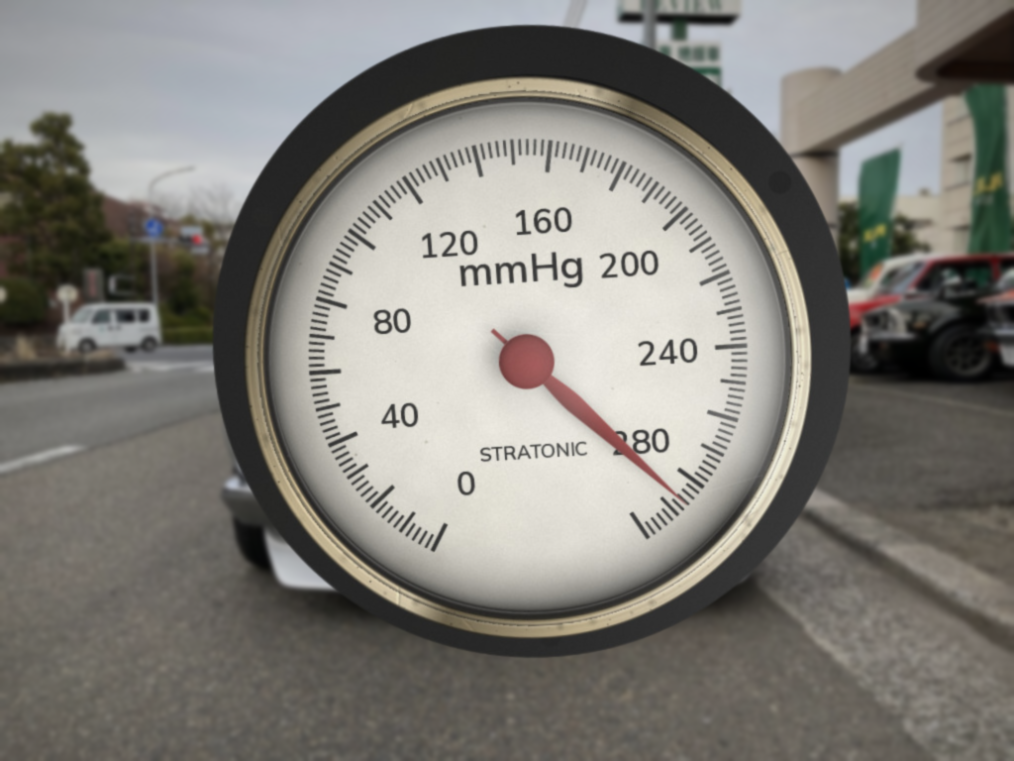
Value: 286 (mmHg)
